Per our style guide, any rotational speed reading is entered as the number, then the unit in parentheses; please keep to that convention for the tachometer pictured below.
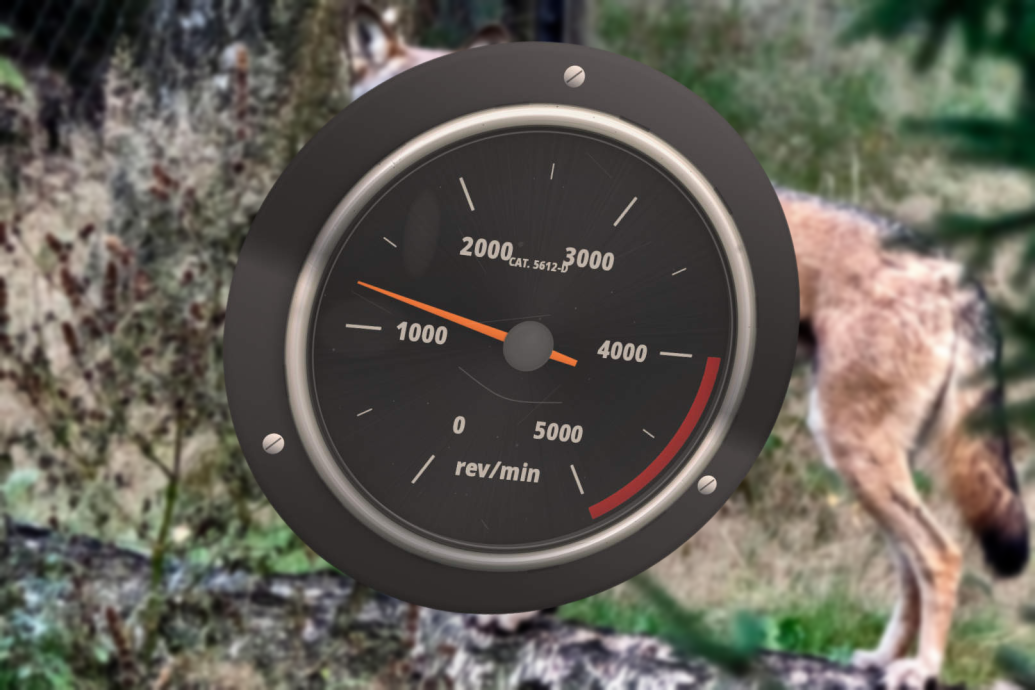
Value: 1250 (rpm)
